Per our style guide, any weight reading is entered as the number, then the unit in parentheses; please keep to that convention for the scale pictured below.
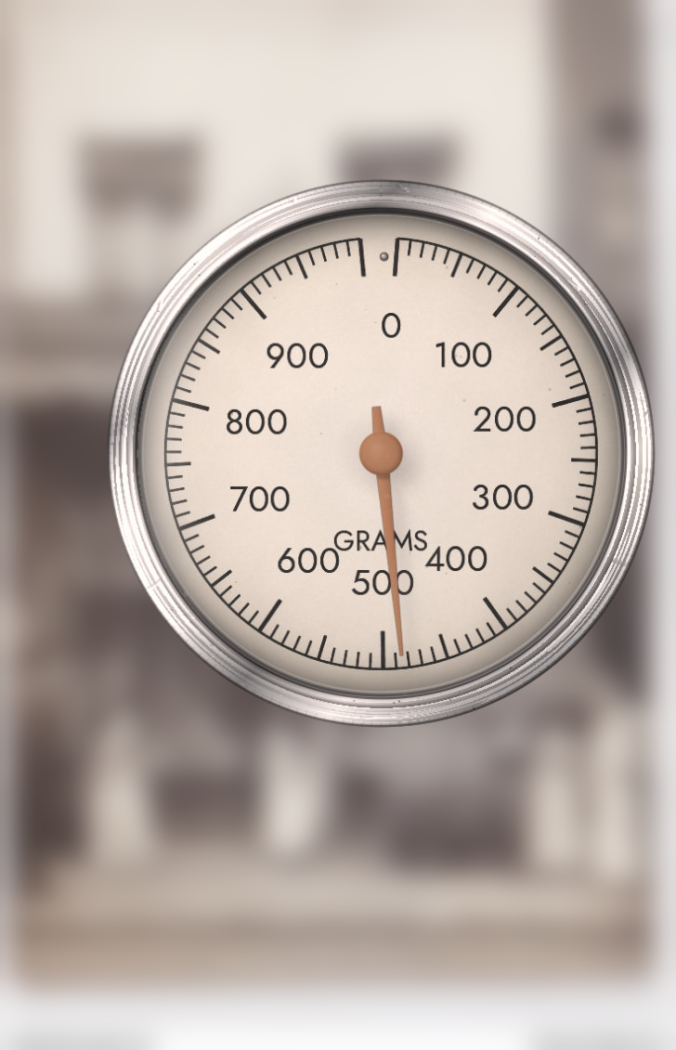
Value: 485 (g)
